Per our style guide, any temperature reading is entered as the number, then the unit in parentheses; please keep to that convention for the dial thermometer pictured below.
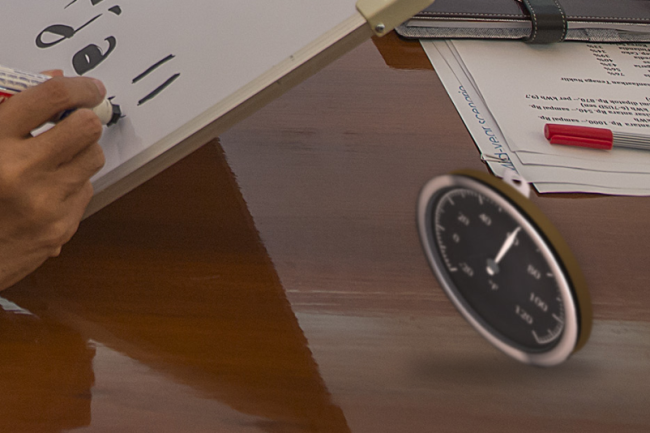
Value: 60 (°F)
